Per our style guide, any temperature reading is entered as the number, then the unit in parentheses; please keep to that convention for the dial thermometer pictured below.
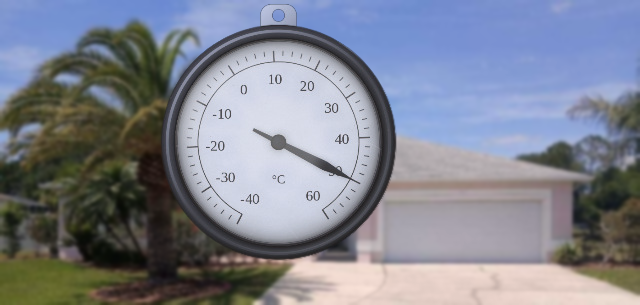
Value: 50 (°C)
